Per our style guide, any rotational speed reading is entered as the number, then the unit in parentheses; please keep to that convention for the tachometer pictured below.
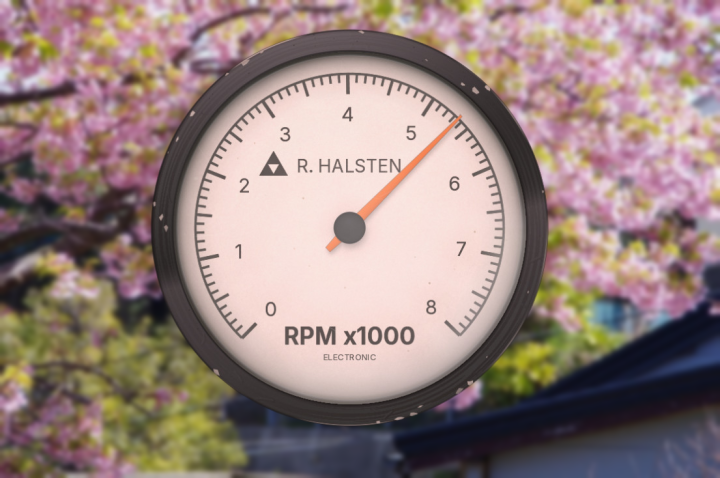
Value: 5350 (rpm)
